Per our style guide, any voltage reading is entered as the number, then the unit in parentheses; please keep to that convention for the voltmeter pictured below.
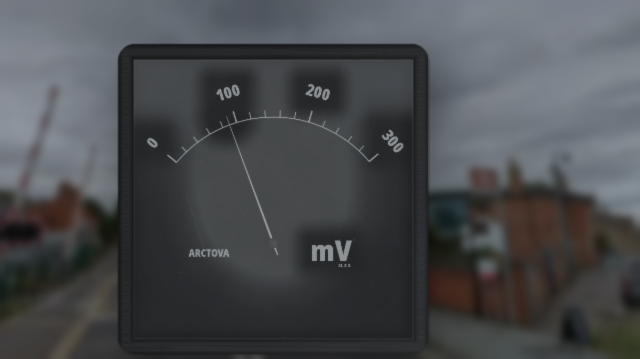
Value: 90 (mV)
